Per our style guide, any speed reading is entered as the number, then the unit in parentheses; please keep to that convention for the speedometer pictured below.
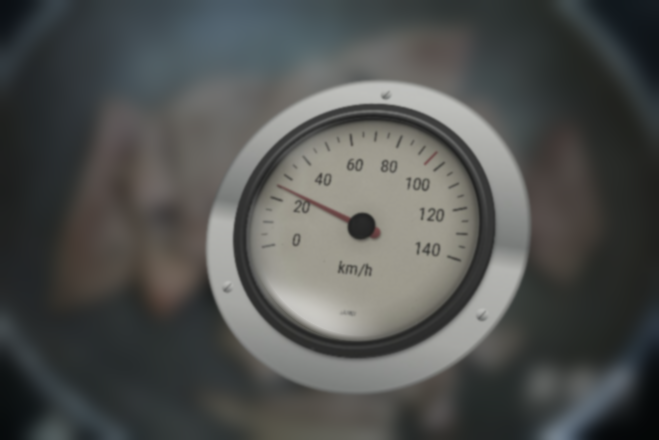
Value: 25 (km/h)
